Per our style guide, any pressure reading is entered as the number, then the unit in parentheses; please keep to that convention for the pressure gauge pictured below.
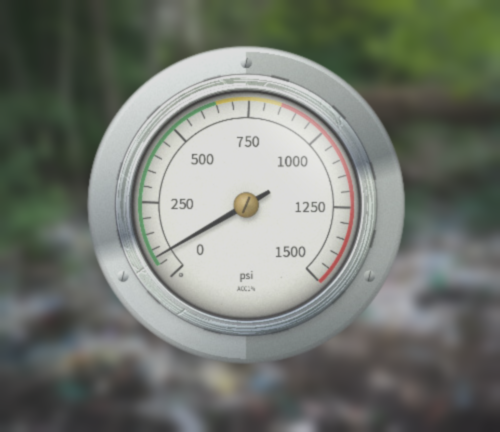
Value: 75 (psi)
